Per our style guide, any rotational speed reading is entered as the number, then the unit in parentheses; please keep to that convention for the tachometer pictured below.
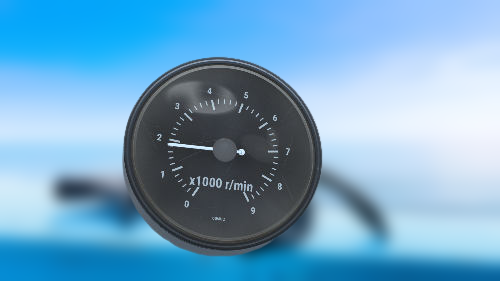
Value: 1800 (rpm)
